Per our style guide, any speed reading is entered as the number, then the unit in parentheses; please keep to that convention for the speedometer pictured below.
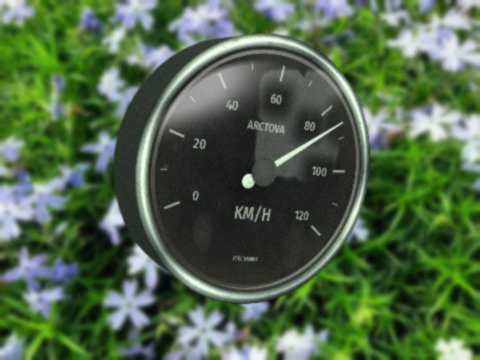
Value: 85 (km/h)
